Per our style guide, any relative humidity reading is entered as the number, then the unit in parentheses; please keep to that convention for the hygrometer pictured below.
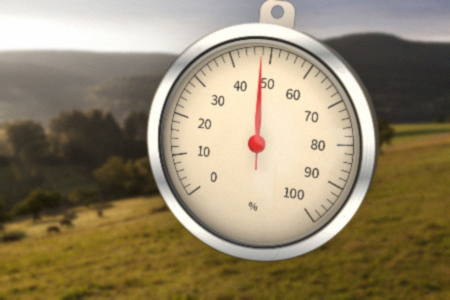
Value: 48 (%)
